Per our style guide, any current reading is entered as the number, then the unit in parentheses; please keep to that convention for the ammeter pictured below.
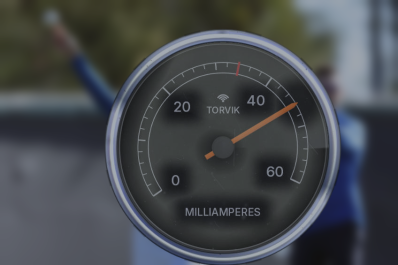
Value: 46 (mA)
